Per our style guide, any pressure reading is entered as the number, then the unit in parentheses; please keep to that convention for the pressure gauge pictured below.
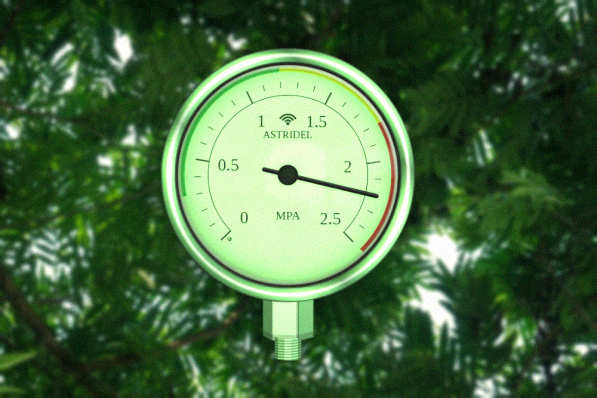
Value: 2.2 (MPa)
